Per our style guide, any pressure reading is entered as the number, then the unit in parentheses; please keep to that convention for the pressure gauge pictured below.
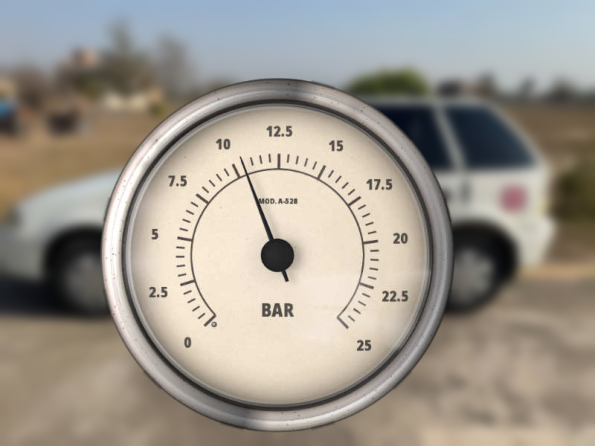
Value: 10.5 (bar)
